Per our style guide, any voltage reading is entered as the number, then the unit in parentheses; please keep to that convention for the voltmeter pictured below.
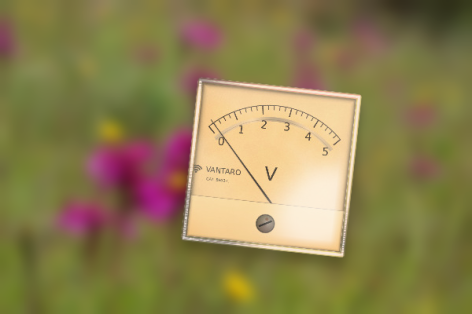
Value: 0.2 (V)
